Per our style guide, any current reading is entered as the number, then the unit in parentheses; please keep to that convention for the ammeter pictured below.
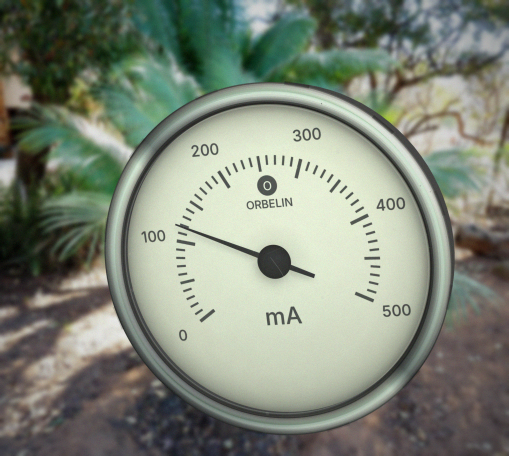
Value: 120 (mA)
